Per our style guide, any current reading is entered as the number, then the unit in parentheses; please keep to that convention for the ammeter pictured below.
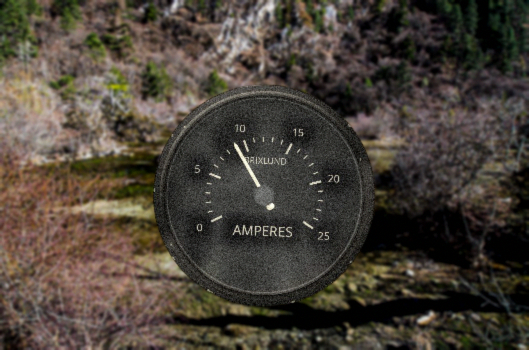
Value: 9 (A)
